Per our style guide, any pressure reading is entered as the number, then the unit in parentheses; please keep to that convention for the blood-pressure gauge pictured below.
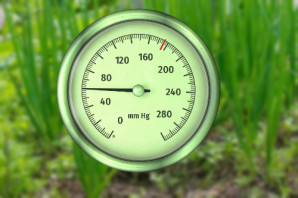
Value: 60 (mmHg)
